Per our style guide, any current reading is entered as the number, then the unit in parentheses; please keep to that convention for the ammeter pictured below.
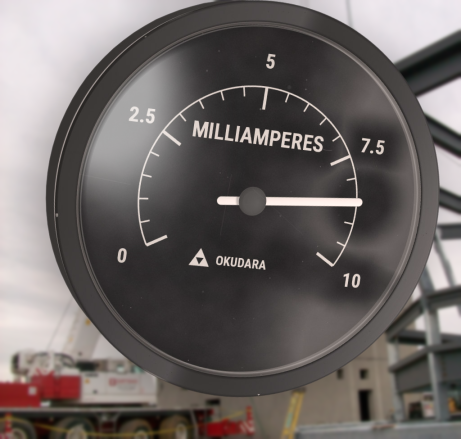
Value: 8.5 (mA)
